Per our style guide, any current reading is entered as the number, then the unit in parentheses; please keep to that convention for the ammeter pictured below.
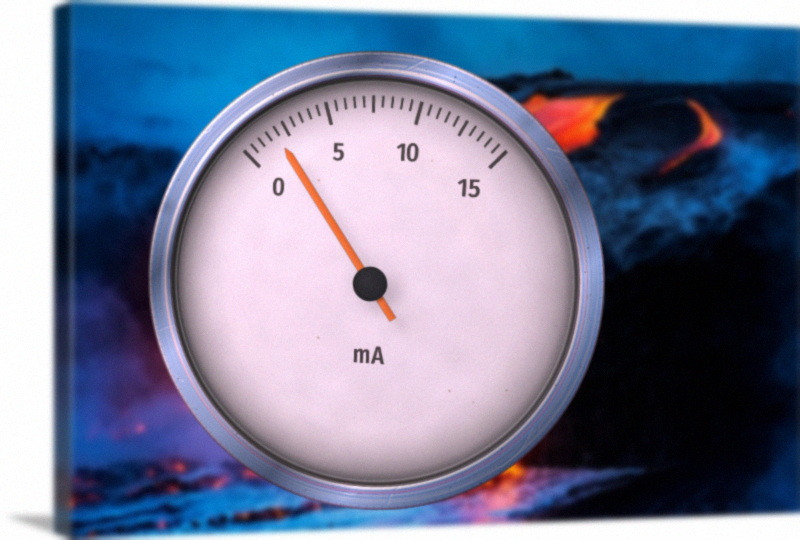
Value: 2 (mA)
